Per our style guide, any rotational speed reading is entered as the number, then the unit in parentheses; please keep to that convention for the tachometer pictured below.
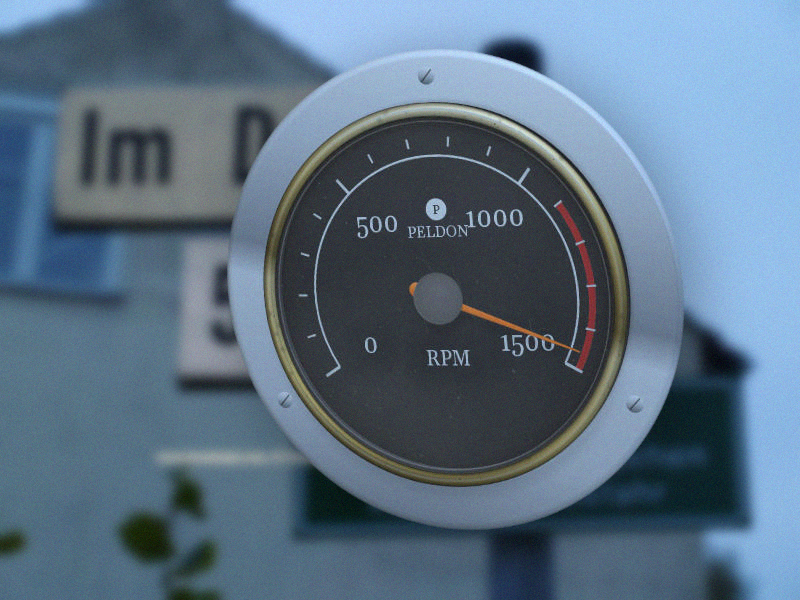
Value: 1450 (rpm)
